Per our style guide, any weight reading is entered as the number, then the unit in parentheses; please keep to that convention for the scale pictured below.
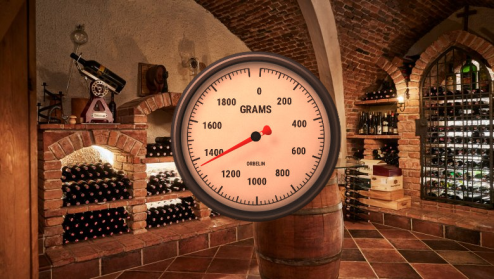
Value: 1360 (g)
